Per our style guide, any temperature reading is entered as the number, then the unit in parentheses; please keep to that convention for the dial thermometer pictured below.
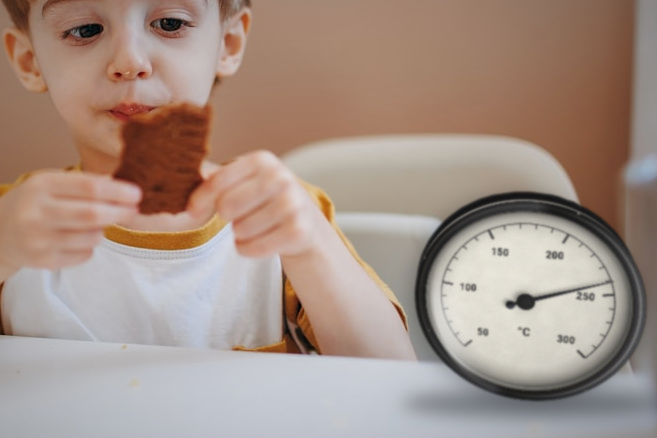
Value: 240 (°C)
